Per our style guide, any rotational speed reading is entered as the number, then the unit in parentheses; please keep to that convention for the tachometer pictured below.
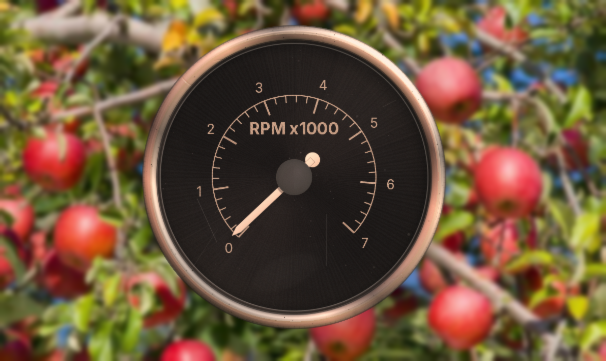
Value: 100 (rpm)
